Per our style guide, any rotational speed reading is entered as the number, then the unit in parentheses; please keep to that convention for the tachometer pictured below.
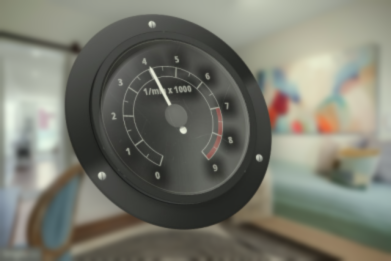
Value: 4000 (rpm)
